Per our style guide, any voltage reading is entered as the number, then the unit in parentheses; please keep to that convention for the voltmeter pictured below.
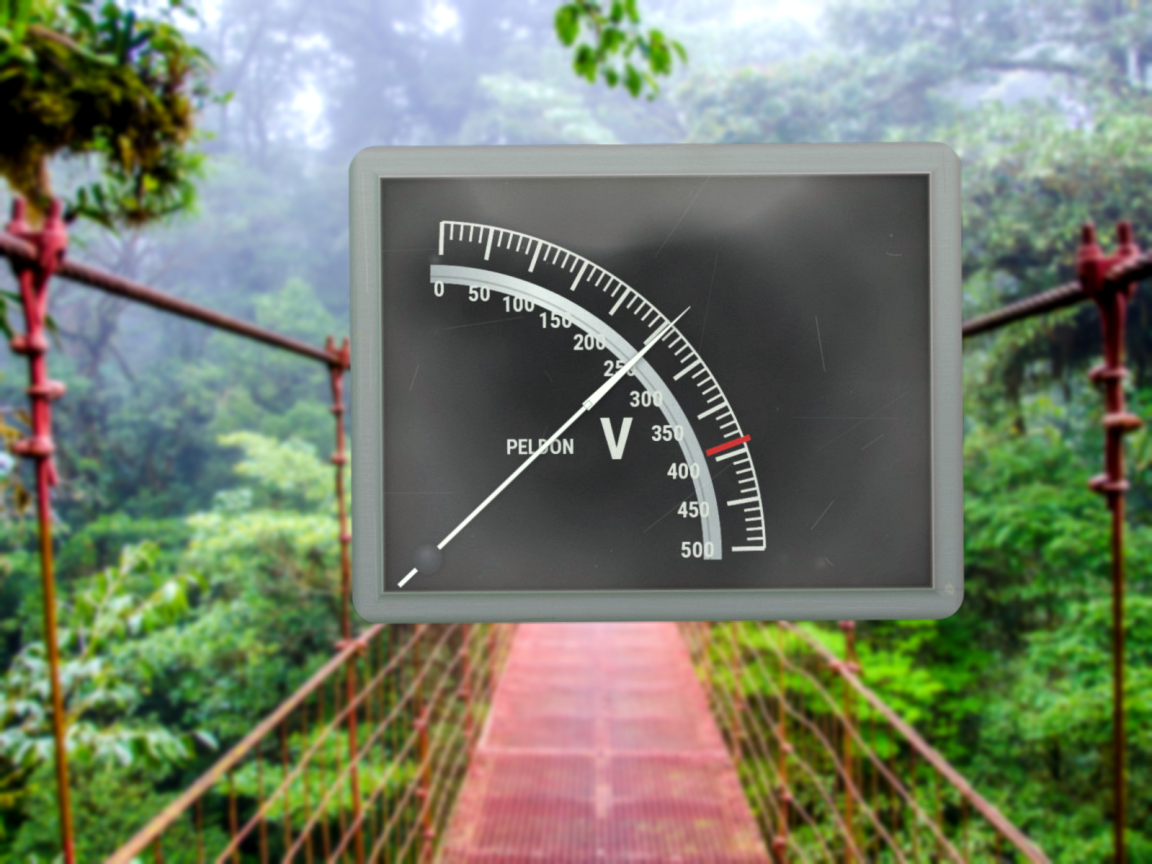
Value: 255 (V)
